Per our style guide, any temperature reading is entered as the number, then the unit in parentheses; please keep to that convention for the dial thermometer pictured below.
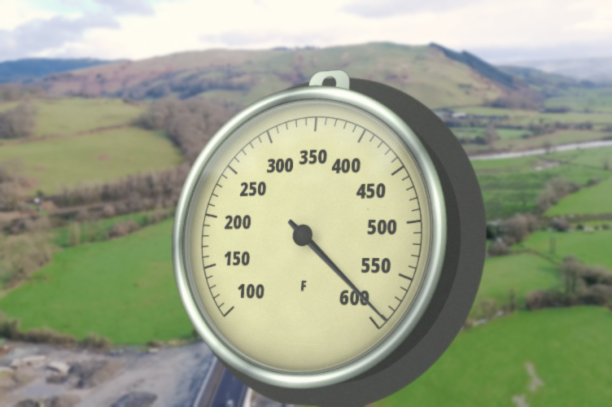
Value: 590 (°F)
